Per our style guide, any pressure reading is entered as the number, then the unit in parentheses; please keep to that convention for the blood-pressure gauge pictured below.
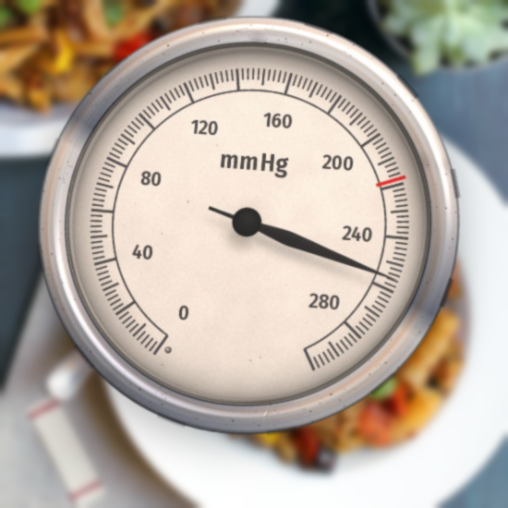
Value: 256 (mmHg)
